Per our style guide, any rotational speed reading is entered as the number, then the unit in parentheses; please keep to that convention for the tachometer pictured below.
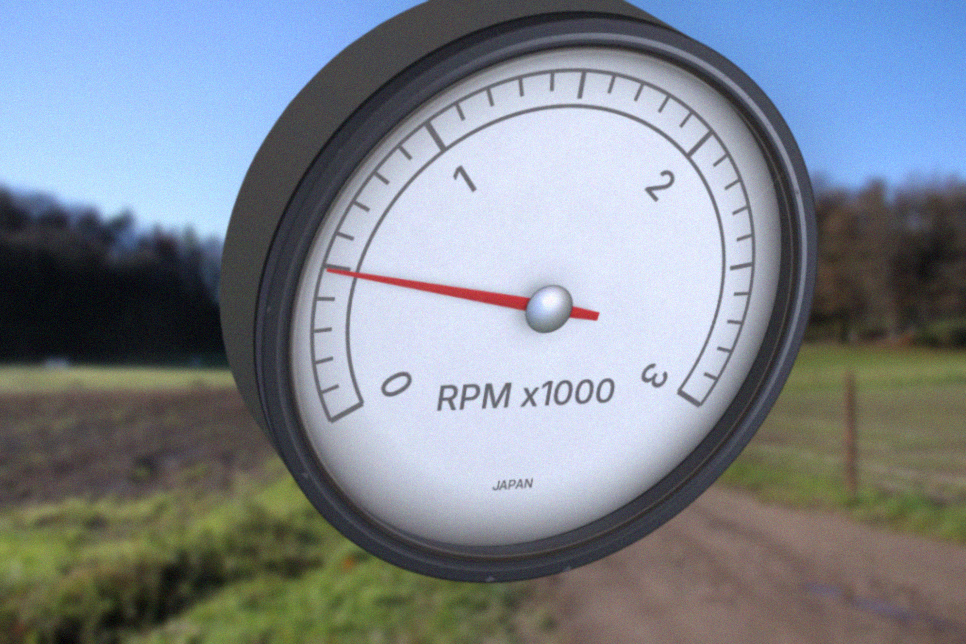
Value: 500 (rpm)
